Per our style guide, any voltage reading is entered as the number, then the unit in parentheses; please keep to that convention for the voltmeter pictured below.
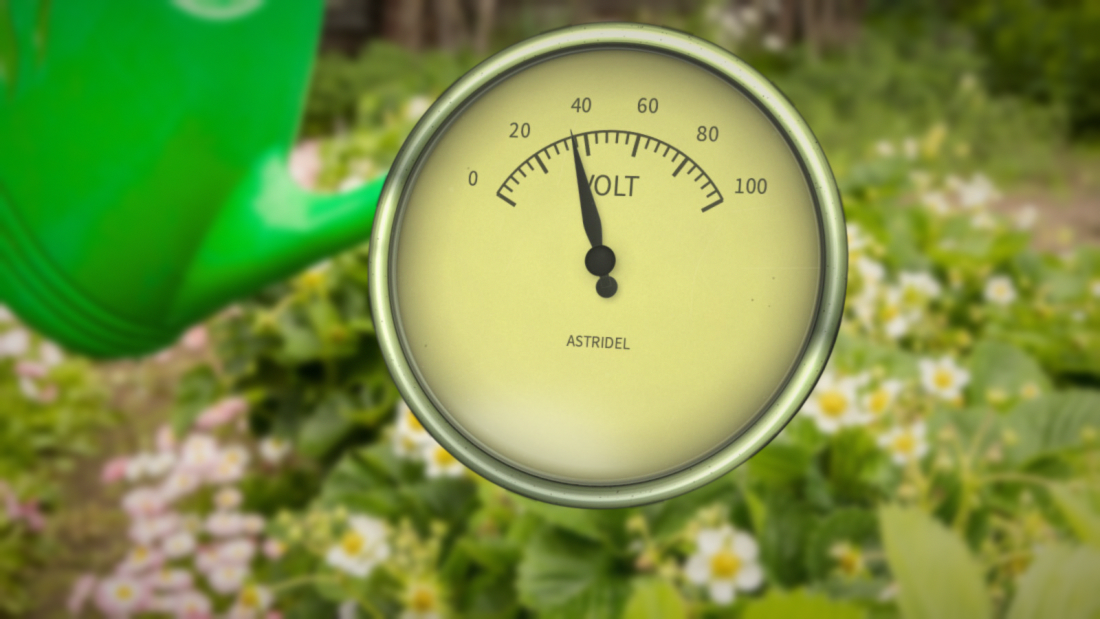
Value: 36 (V)
